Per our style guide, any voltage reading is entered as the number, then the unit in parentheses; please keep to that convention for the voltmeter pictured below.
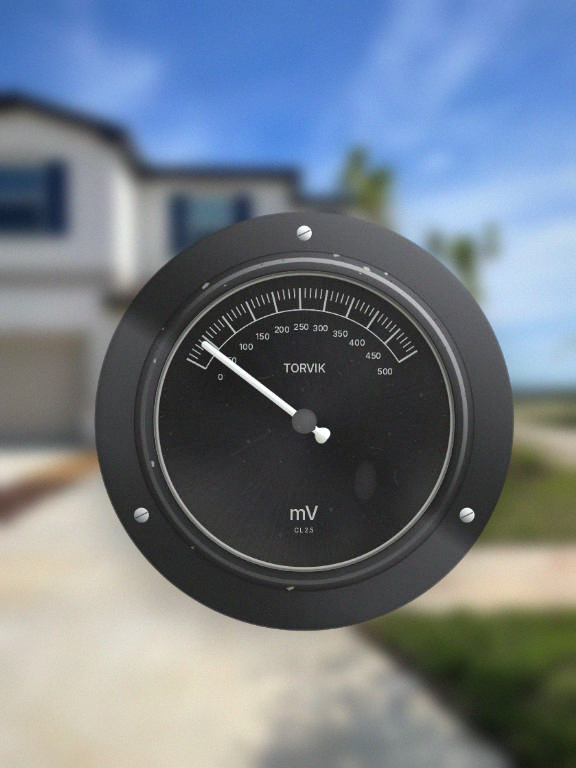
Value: 40 (mV)
